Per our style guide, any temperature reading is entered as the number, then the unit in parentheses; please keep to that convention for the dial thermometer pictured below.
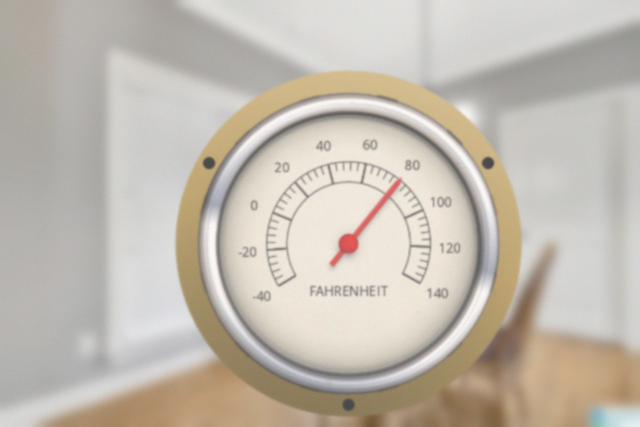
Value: 80 (°F)
